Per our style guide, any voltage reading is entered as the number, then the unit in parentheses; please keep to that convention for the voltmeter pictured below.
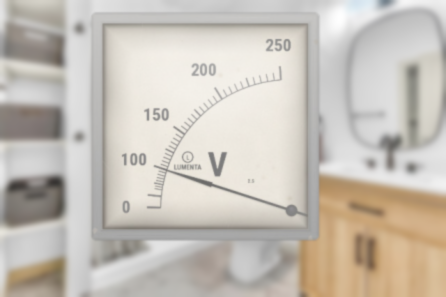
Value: 100 (V)
